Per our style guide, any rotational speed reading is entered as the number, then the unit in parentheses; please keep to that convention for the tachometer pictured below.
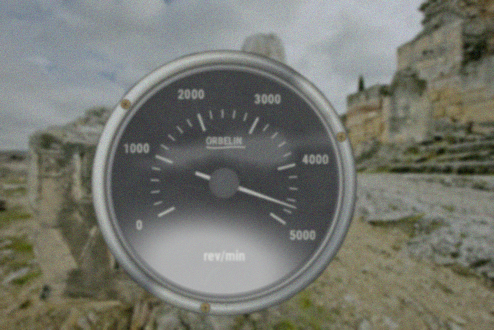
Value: 4700 (rpm)
